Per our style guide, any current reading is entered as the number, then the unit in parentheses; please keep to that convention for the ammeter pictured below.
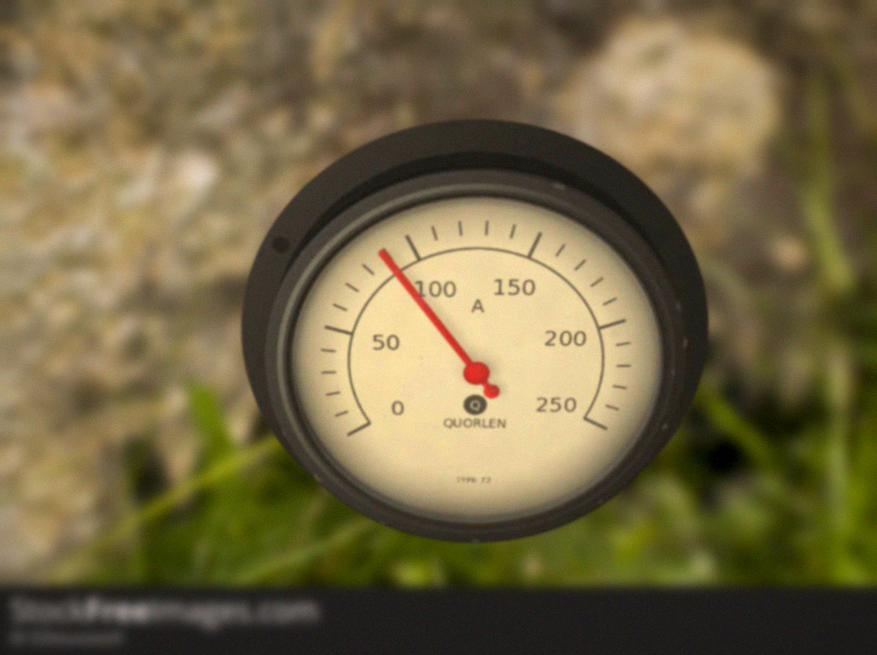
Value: 90 (A)
